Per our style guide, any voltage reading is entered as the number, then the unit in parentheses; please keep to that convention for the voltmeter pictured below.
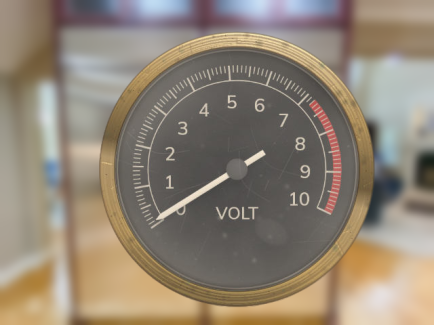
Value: 0.1 (V)
